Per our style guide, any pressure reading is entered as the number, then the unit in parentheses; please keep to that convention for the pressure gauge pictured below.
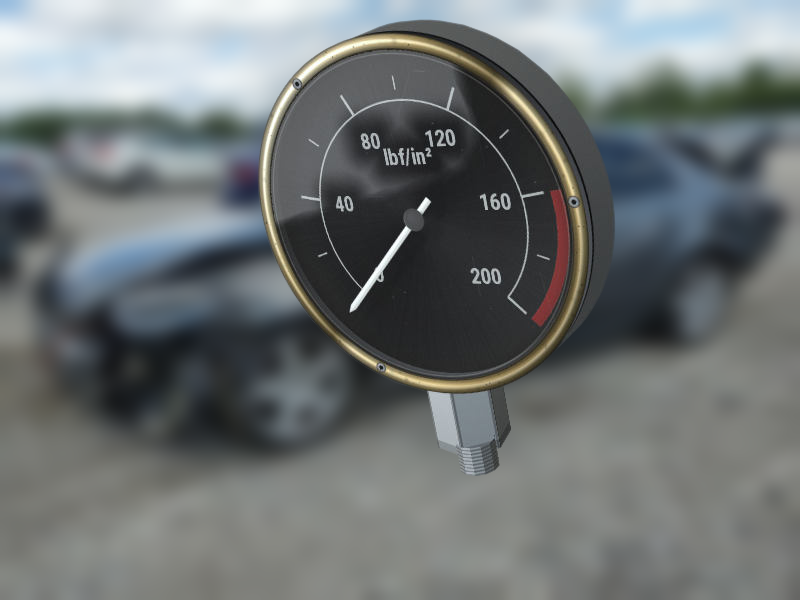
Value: 0 (psi)
